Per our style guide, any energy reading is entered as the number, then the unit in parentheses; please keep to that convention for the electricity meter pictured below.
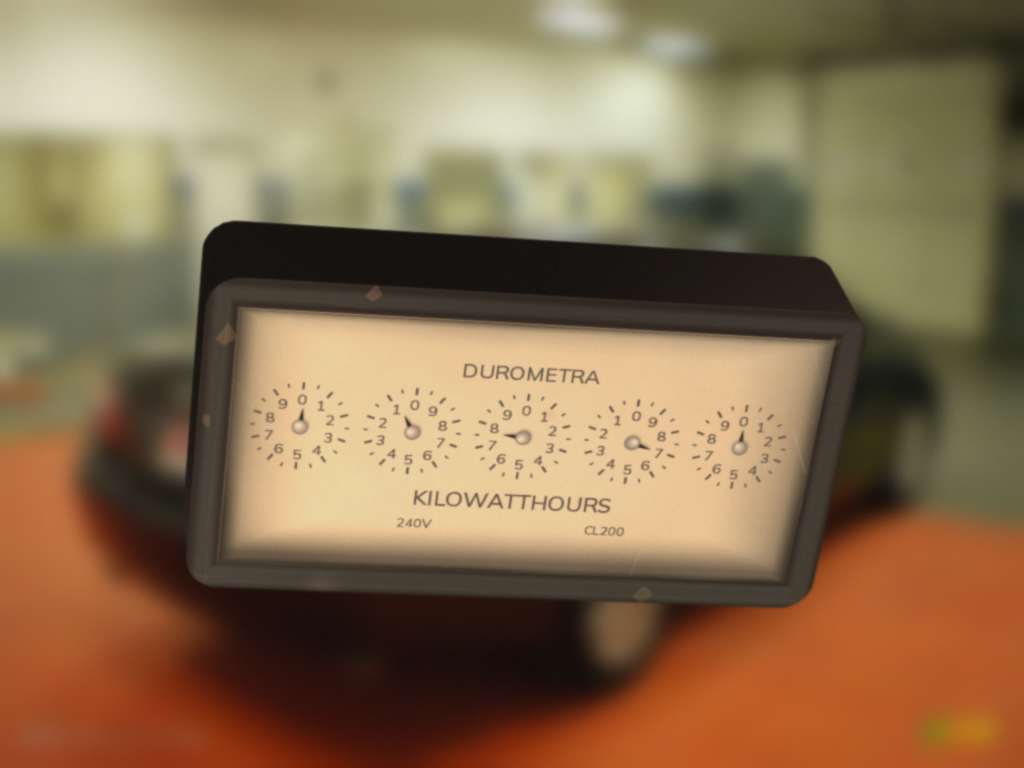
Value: 770 (kWh)
